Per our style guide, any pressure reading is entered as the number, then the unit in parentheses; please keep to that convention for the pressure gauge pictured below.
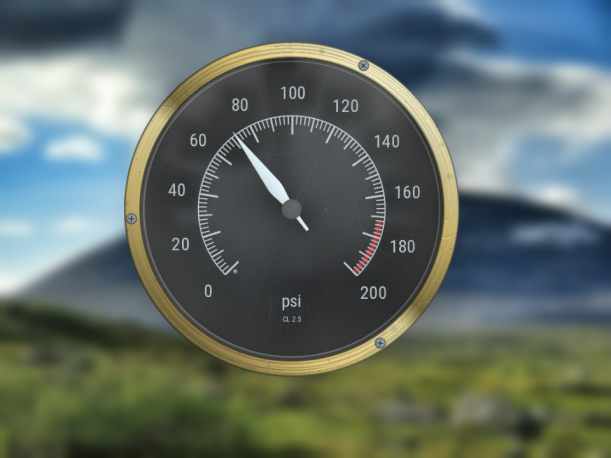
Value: 72 (psi)
